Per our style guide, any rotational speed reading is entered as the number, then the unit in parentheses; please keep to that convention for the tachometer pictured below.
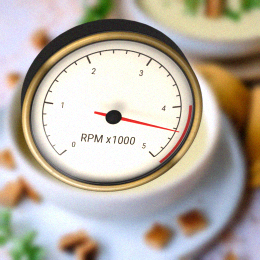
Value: 4400 (rpm)
